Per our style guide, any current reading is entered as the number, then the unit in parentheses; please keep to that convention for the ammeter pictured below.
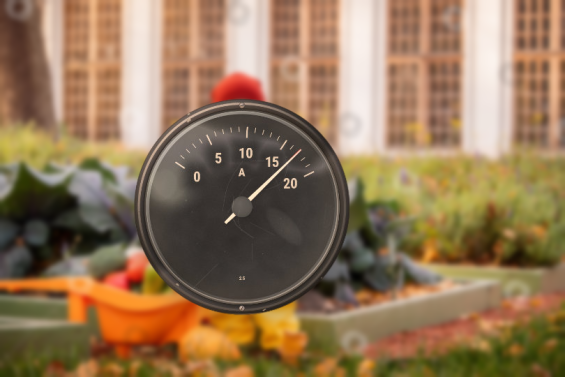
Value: 17 (A)
